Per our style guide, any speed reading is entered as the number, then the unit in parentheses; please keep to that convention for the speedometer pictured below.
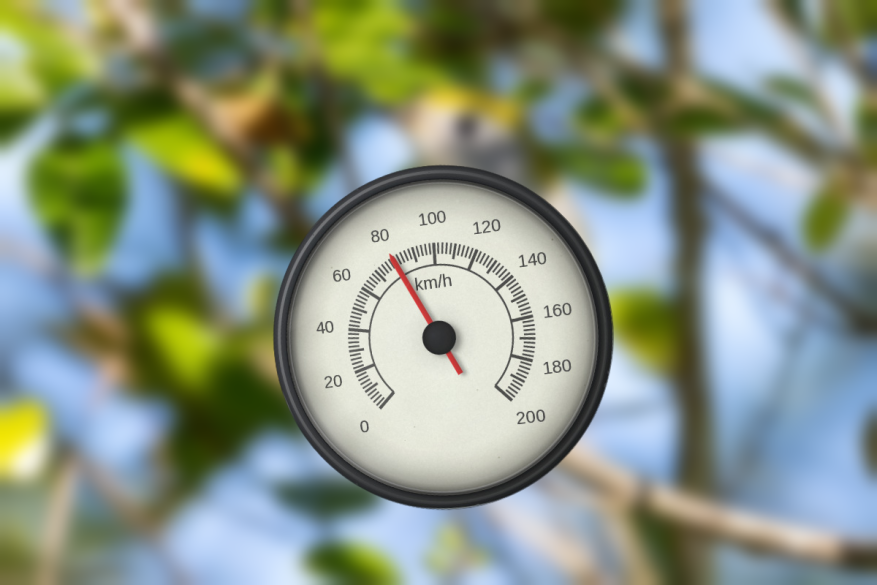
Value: 80 (km/h)
